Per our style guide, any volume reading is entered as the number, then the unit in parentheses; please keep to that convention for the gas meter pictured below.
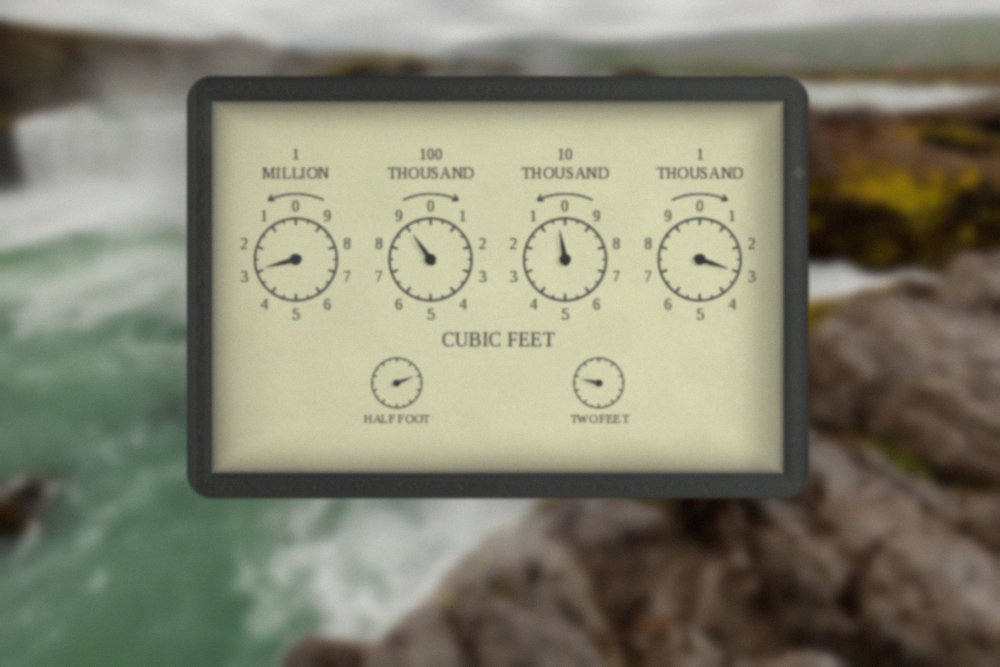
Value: 290300 (ft³)
